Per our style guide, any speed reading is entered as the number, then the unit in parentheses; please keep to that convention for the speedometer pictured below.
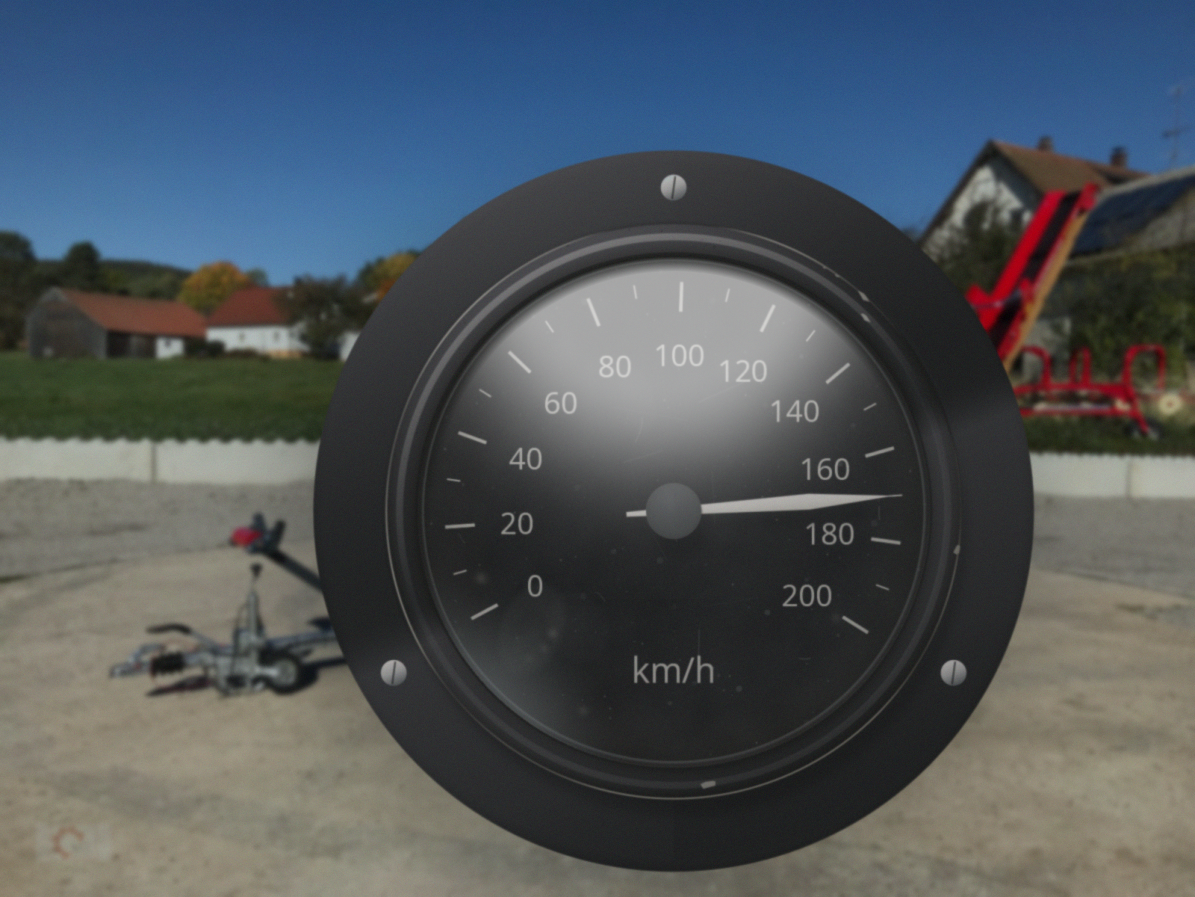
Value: 170 (km/h)
